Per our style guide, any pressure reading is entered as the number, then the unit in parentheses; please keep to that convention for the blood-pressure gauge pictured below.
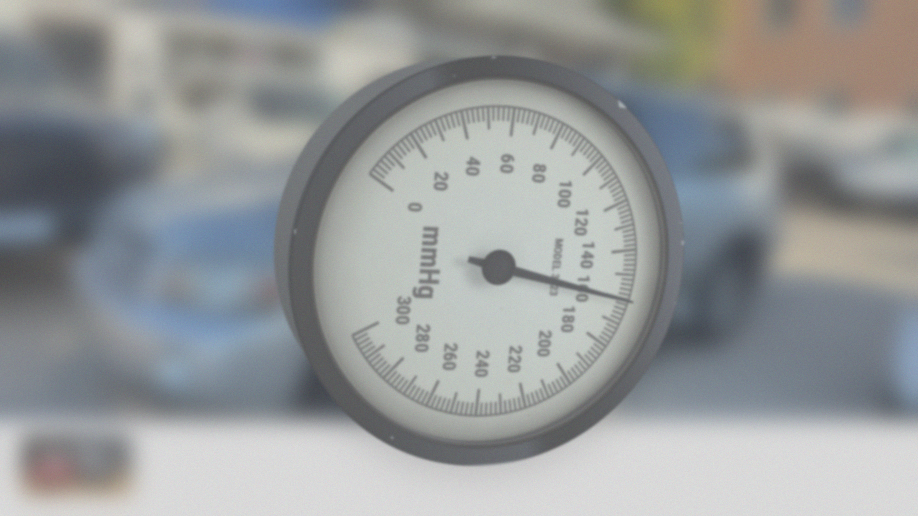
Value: 160 (mmHg)
